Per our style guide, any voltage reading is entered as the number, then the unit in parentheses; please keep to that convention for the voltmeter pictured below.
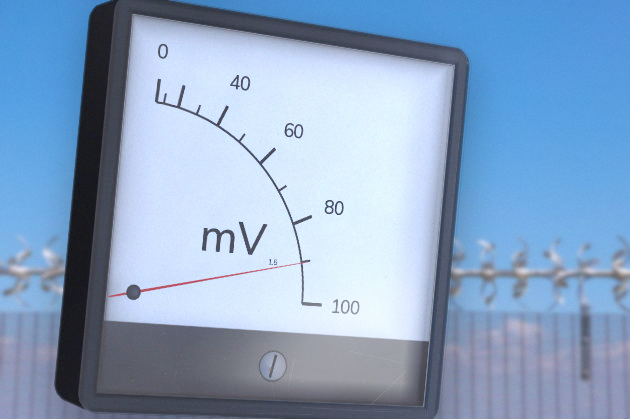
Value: 90 (mV)
